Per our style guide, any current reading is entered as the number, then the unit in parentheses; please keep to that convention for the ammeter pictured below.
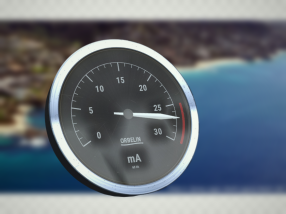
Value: 27 (mA)
